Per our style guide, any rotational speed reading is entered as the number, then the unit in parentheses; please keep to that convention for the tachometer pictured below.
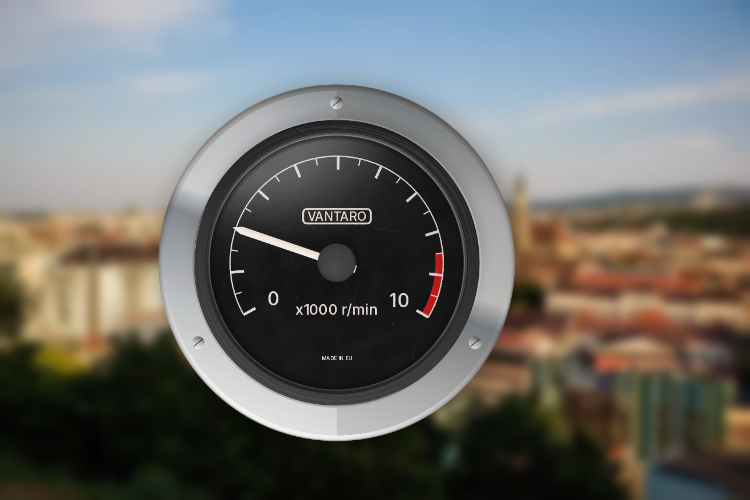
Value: 2000 (rpm)
